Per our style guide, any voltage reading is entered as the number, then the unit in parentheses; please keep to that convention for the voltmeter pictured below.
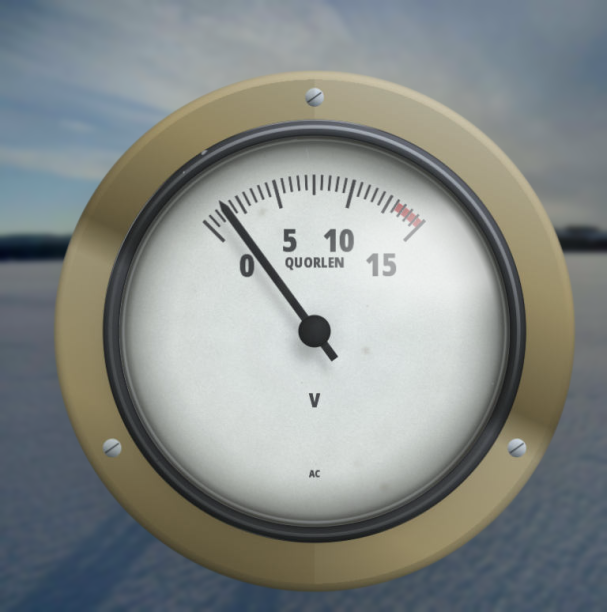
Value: 1.5 (V)
